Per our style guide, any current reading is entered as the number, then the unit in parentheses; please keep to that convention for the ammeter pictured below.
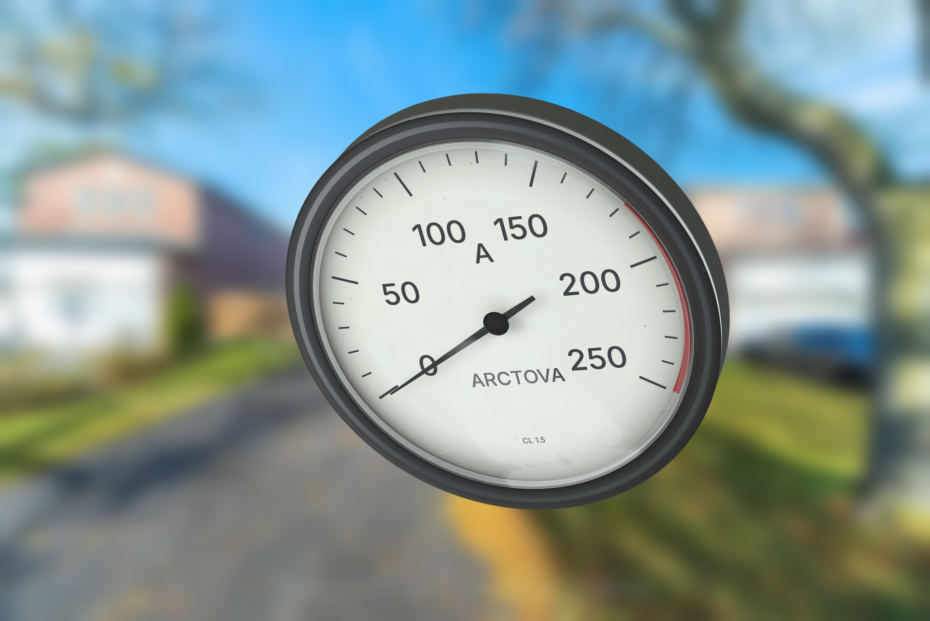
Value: 0 (A)
